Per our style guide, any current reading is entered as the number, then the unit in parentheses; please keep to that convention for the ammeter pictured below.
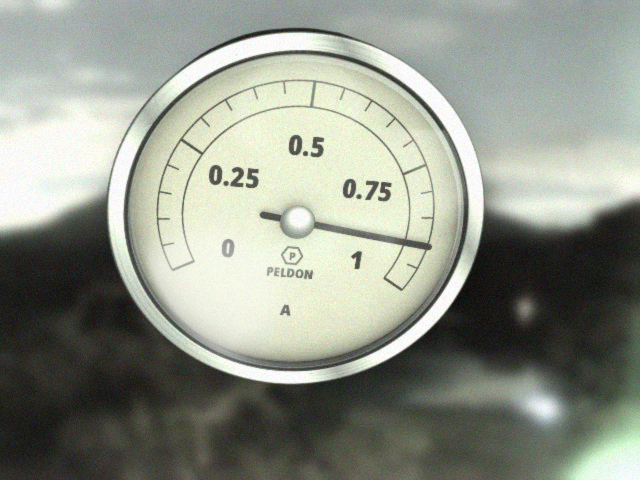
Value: 0.9 (A)
